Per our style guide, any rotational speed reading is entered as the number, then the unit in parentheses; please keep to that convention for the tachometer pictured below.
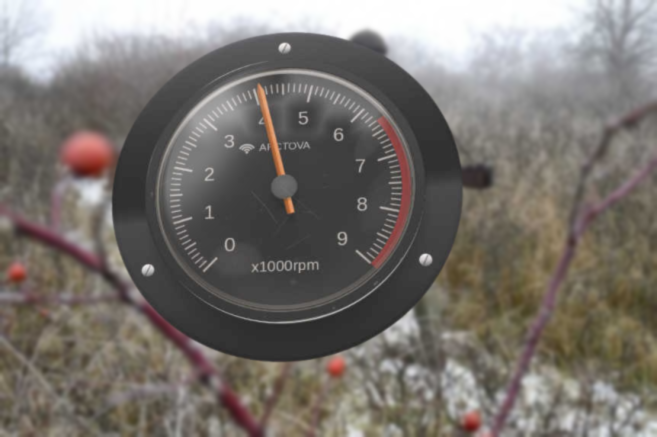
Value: 4100 (rpm)
